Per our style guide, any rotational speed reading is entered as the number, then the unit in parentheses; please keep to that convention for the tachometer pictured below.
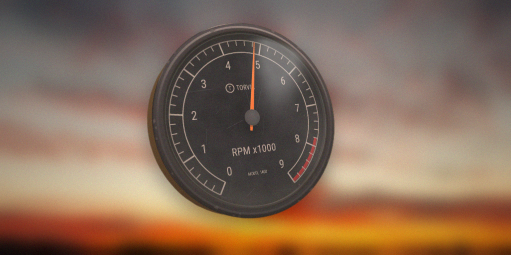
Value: 4800 (rpm)
